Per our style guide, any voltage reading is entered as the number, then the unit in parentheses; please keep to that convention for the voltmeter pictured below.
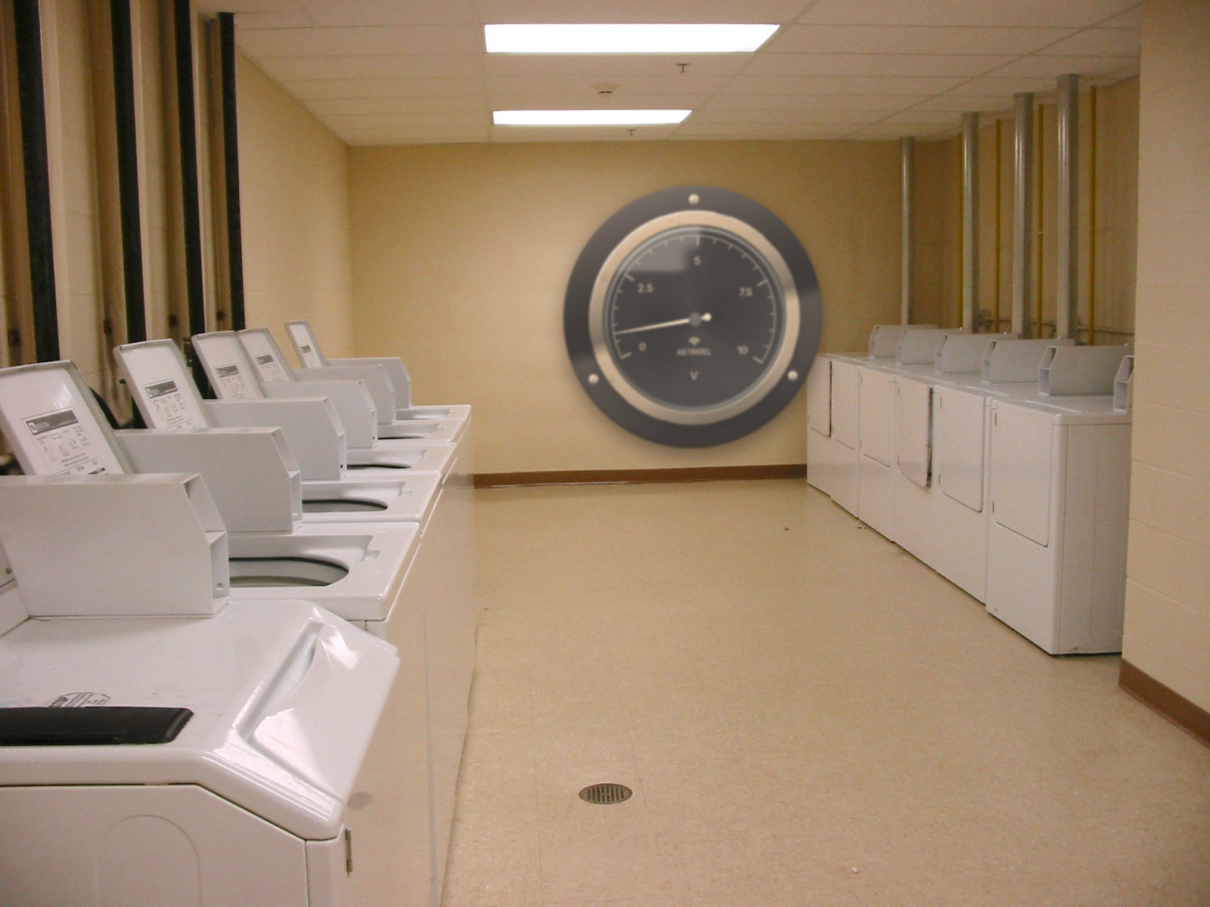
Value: 0.75 (V)
